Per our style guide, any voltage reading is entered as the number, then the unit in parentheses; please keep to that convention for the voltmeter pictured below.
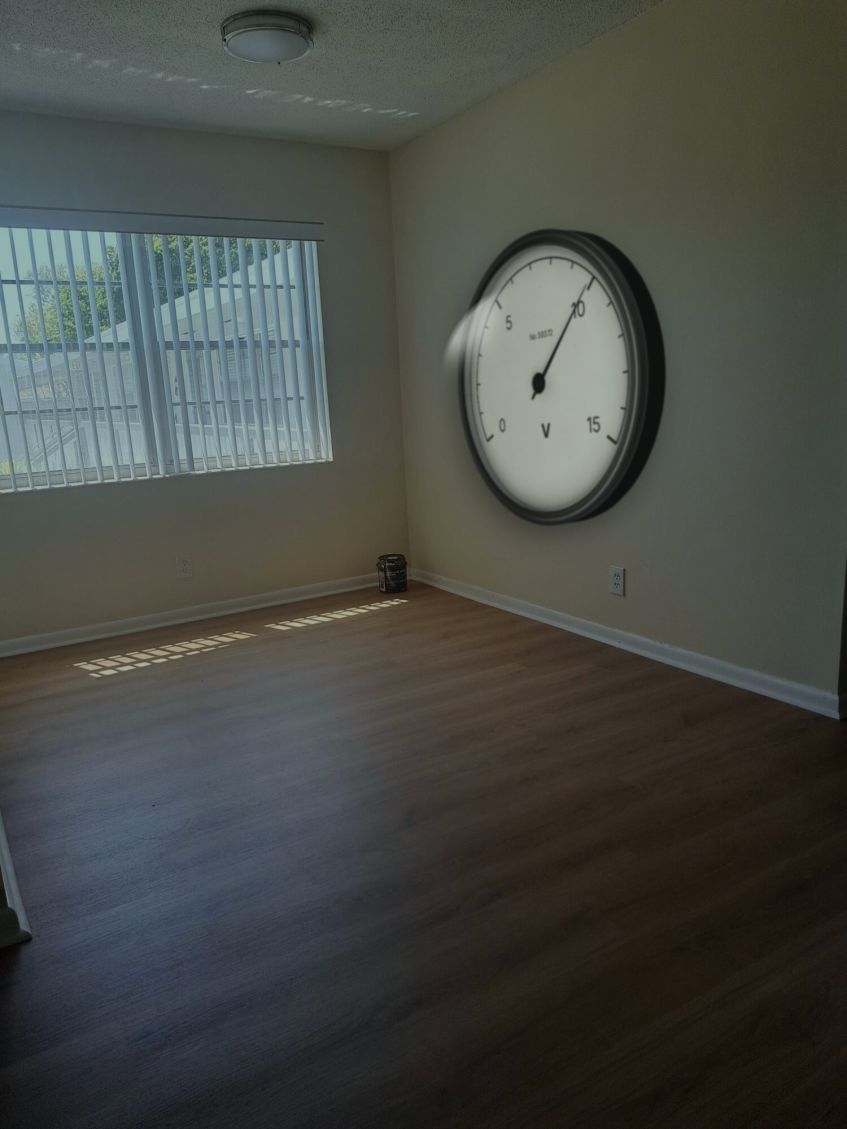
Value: 10 (V)
